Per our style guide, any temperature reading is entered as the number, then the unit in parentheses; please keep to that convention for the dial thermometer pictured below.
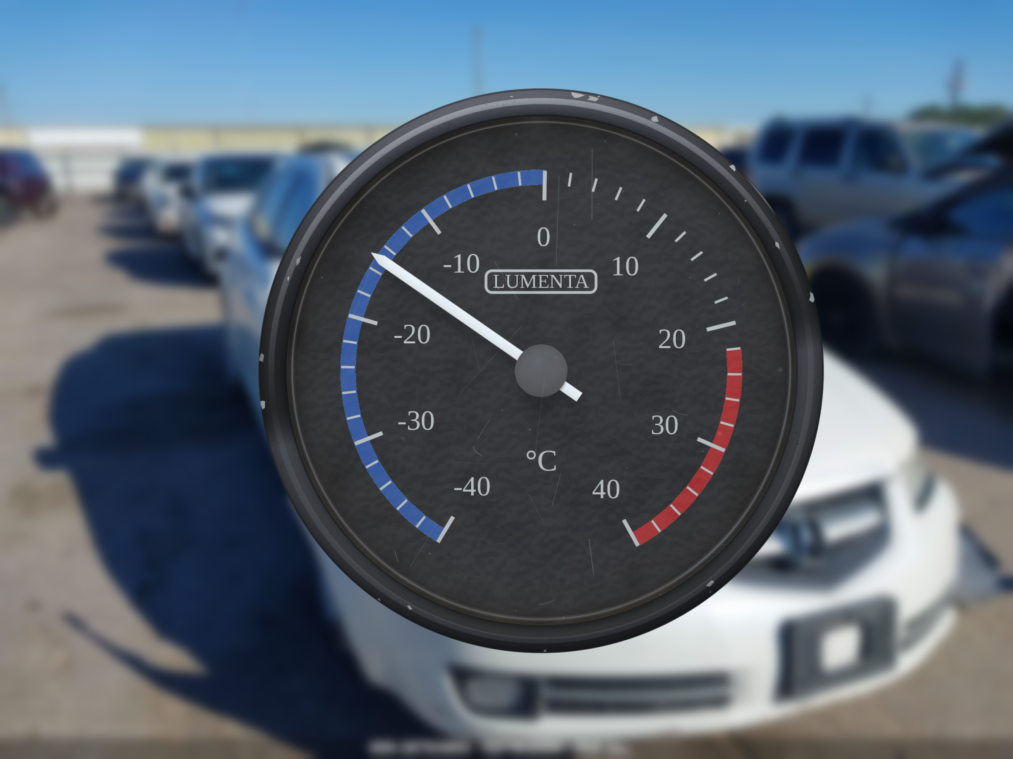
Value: -15 (°C)
